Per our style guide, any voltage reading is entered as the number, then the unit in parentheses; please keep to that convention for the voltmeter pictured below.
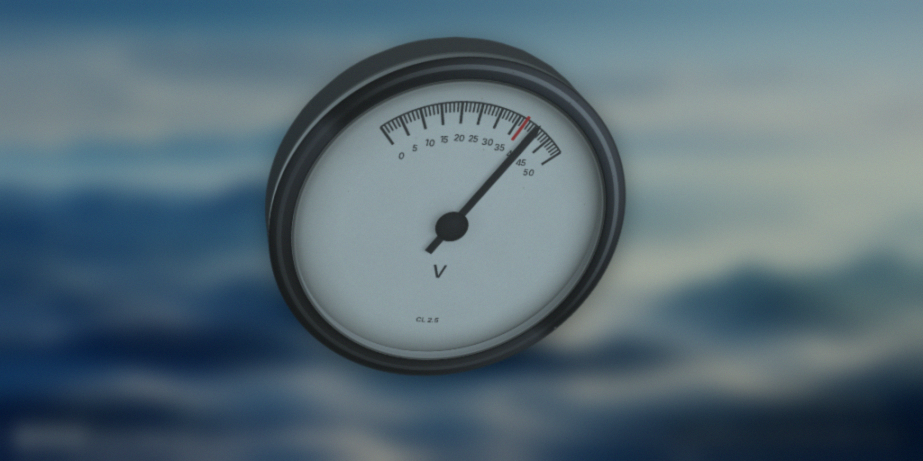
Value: 40 (V)
